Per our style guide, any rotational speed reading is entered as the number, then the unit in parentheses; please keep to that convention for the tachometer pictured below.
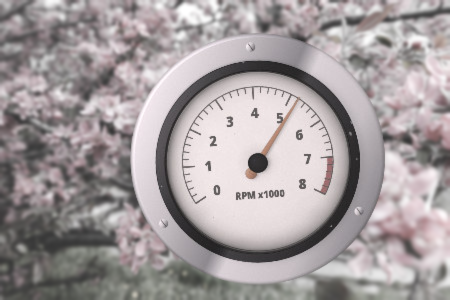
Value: 5200 (rpm)
